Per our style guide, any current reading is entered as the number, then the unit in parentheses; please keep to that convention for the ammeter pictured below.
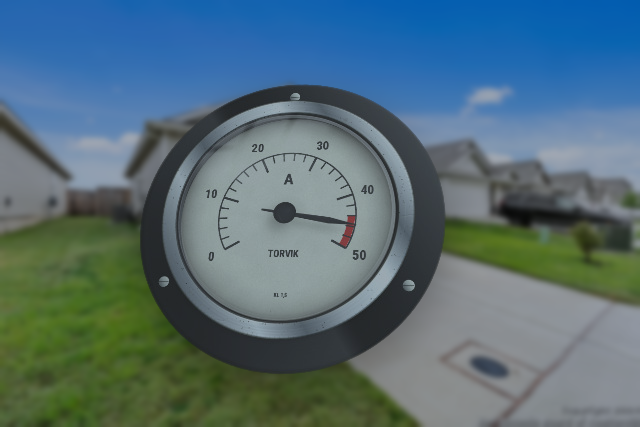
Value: 46 (A)
